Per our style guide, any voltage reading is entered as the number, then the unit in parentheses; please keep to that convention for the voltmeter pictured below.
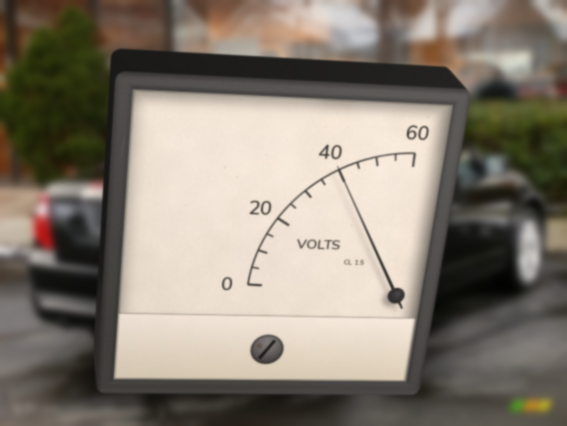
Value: 40 (V)
